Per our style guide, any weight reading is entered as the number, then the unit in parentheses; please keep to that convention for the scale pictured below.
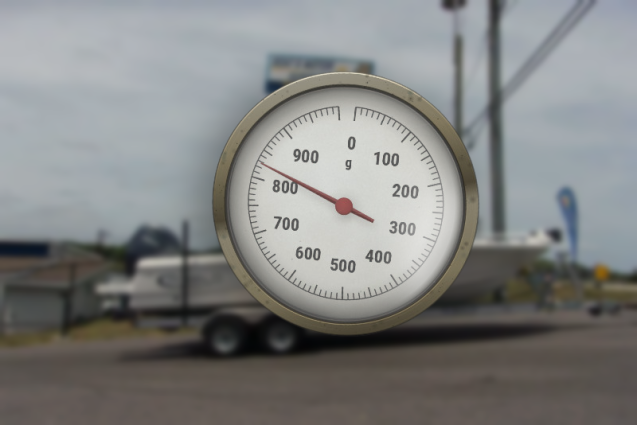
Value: 830 (g)
